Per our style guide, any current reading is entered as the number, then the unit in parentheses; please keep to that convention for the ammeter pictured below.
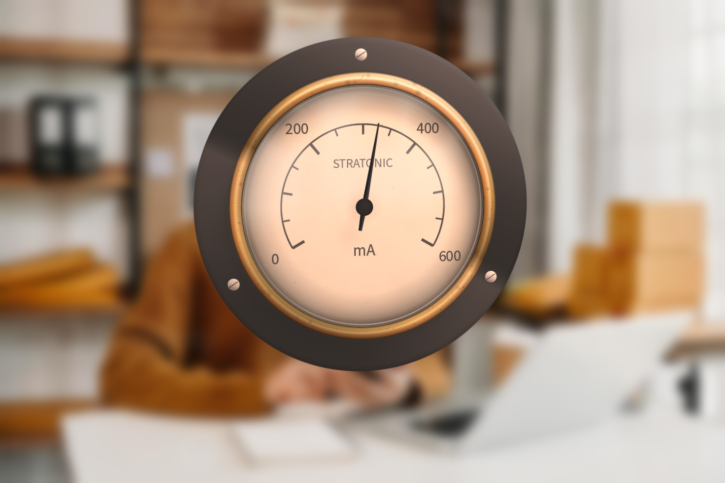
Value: 325 (mA)
